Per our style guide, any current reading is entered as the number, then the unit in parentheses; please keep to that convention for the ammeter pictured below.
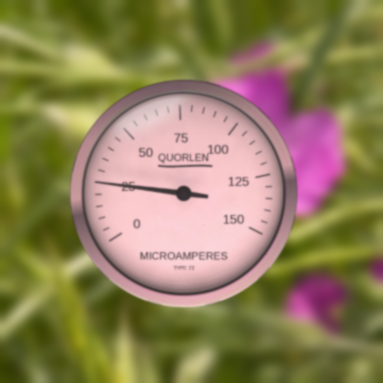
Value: 25 (µA)
